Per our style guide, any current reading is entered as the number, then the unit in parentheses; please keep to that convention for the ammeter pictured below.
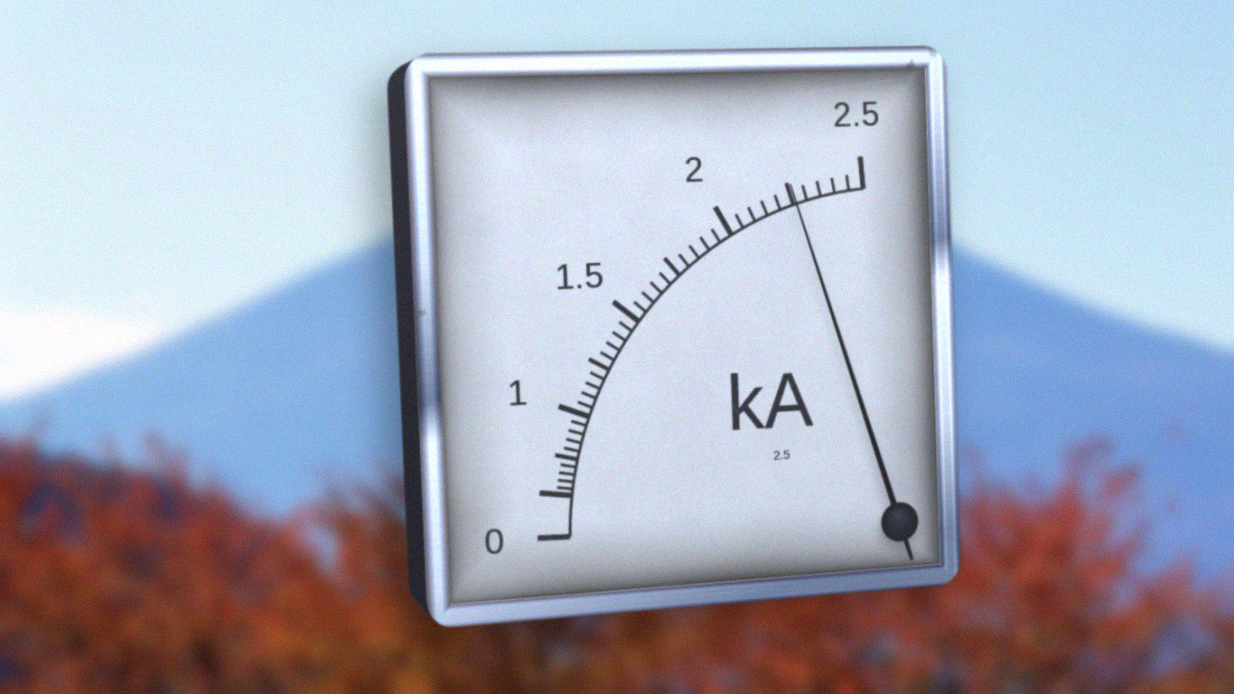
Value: 2.25 (kA)
